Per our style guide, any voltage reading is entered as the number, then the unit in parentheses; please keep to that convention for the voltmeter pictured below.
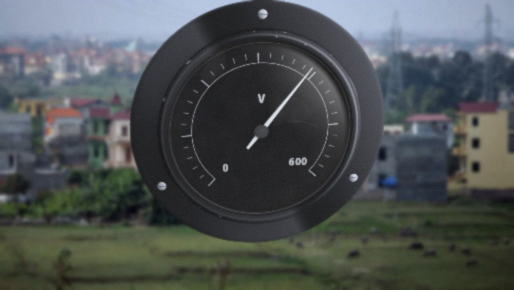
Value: 390 (V)
